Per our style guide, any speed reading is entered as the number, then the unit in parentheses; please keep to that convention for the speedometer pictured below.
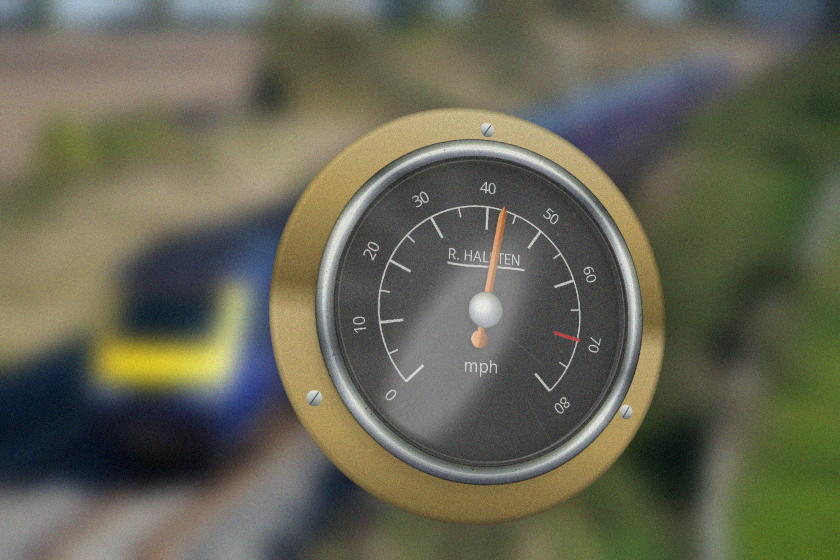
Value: 42.5 (mph)
